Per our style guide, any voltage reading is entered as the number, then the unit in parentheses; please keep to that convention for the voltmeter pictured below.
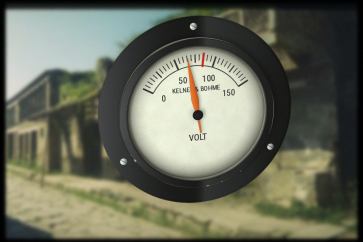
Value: 65 (V)
